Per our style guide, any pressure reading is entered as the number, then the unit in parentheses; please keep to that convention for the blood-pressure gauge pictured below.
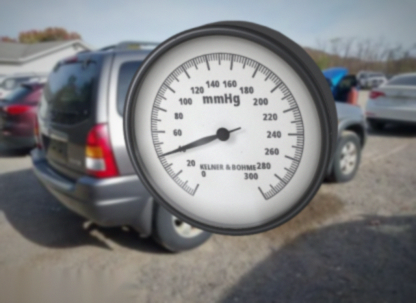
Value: 40 (mmHg)
